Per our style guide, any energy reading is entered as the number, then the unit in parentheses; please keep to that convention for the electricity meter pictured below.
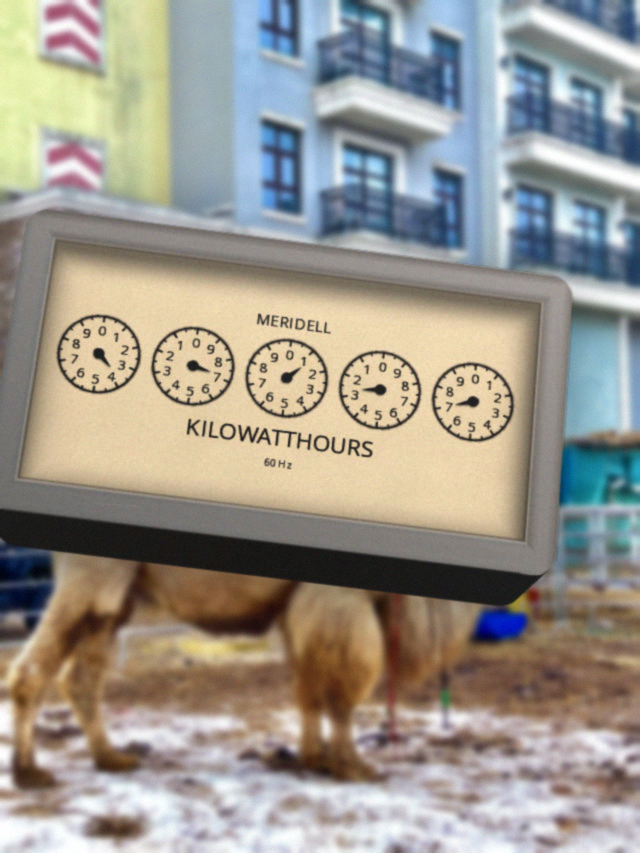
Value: 37127 (kWh)
